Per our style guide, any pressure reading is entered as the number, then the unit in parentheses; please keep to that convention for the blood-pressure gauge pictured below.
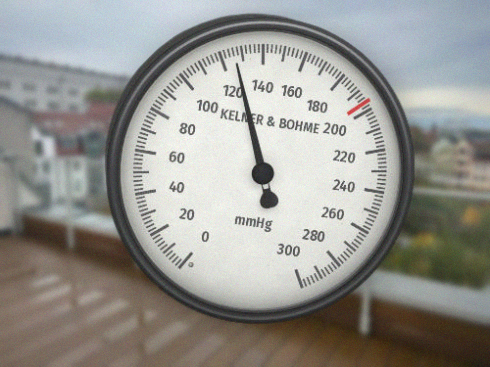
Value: 126 (mmHg)
